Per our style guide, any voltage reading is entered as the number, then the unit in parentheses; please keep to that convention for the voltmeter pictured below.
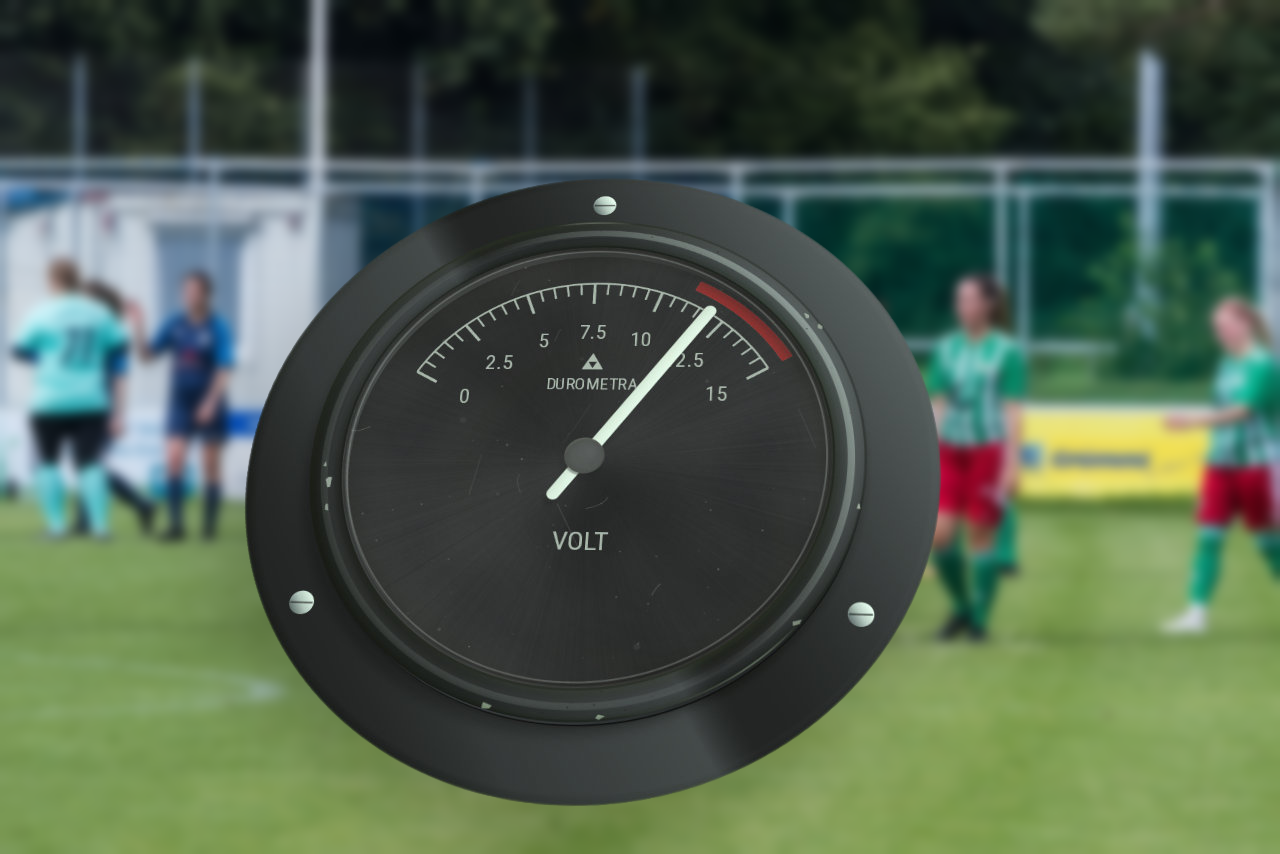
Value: 12 (V)
